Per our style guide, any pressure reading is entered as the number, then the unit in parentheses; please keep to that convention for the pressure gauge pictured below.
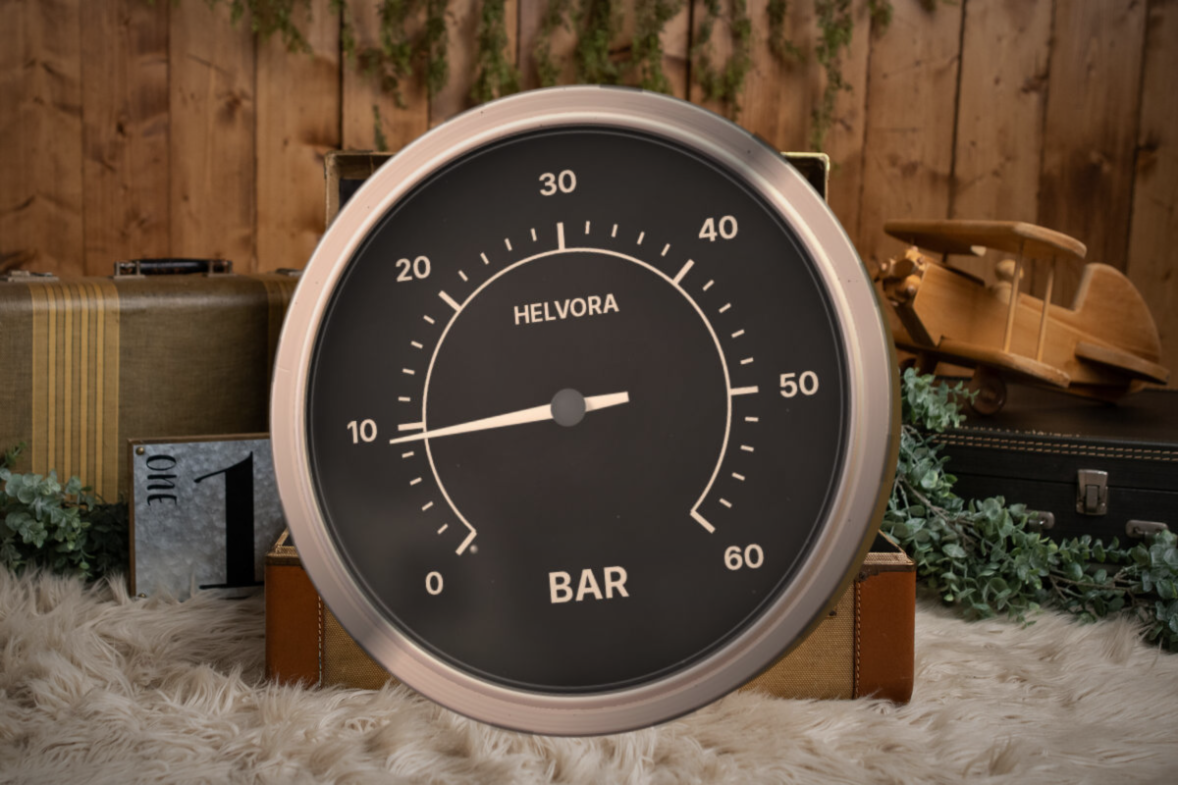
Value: 9 (bar)
